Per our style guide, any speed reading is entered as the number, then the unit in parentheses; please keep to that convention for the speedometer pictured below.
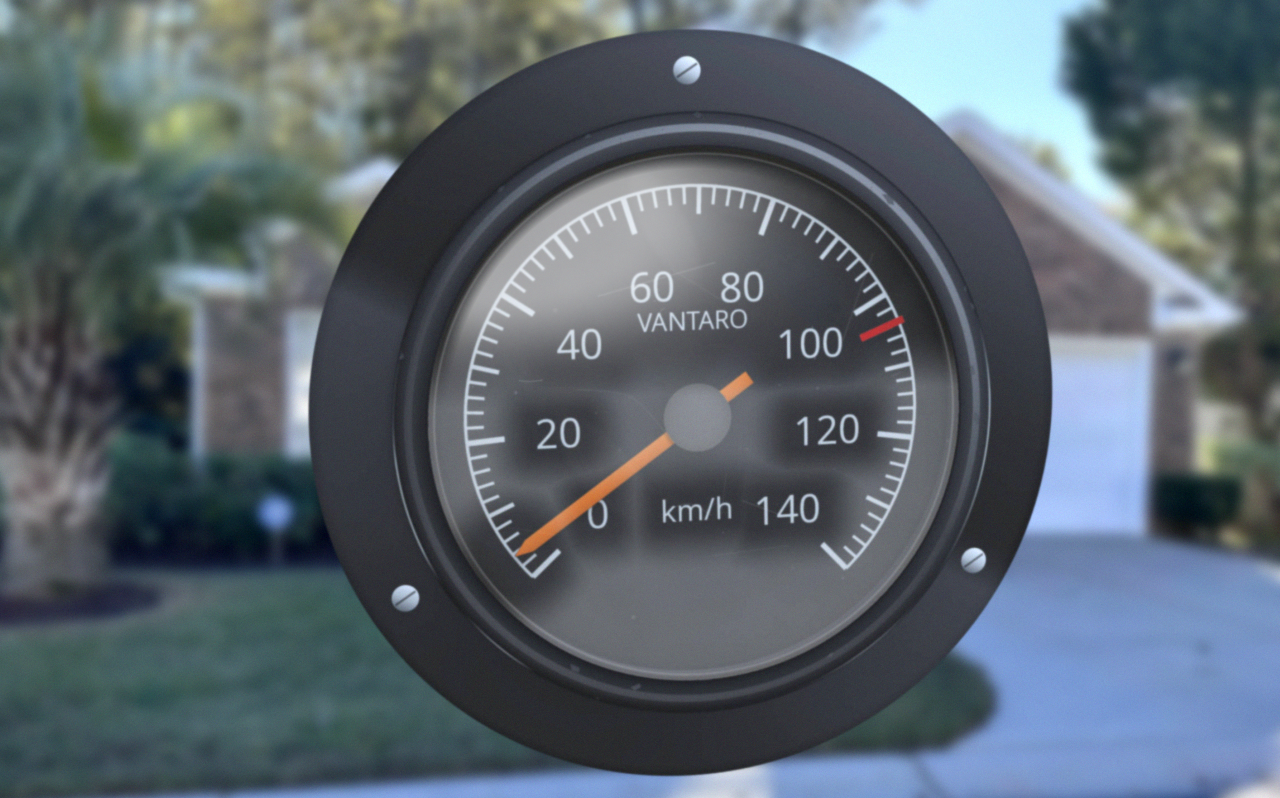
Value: 4 (km/h)
